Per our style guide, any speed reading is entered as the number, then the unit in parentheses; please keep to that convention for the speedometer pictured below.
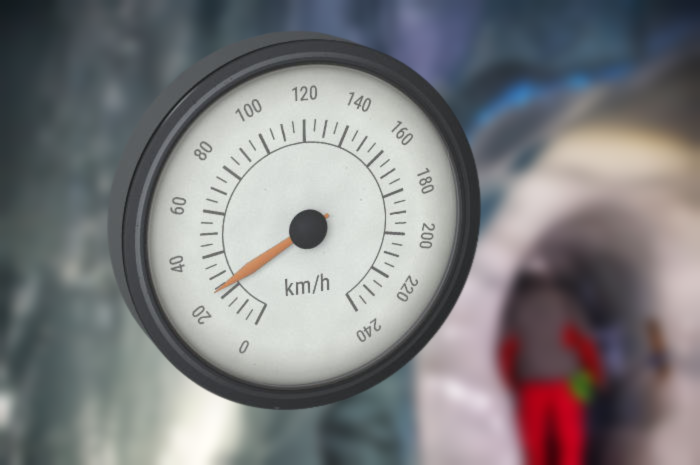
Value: 25 (km/h)
